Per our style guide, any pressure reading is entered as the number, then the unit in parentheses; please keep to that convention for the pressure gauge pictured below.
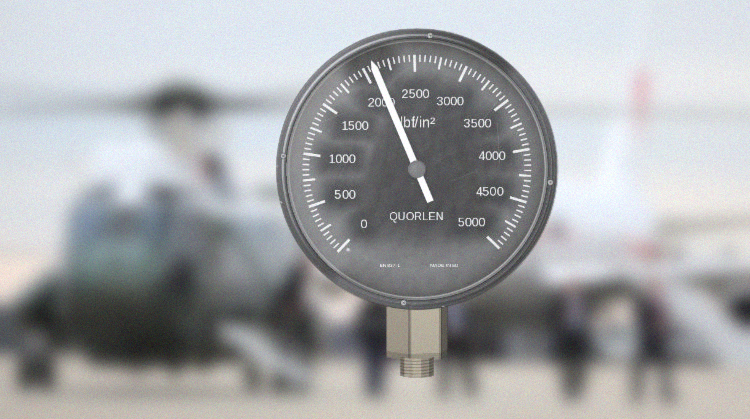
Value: 2100 (psi)
